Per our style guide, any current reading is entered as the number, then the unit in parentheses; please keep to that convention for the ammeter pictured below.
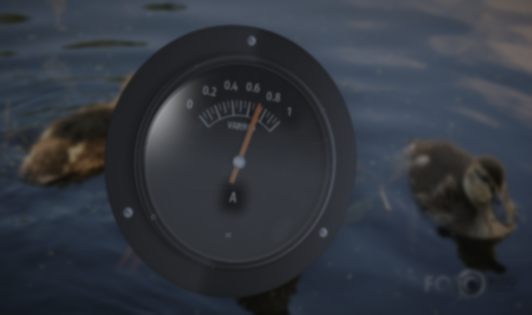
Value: 0.7 (A)
